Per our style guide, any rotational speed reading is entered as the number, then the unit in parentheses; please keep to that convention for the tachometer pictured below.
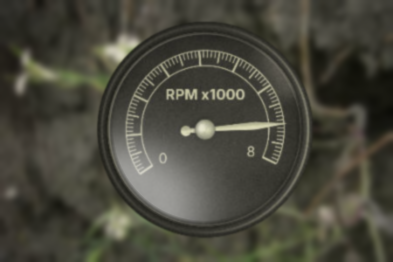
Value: 7000 (rpm)
